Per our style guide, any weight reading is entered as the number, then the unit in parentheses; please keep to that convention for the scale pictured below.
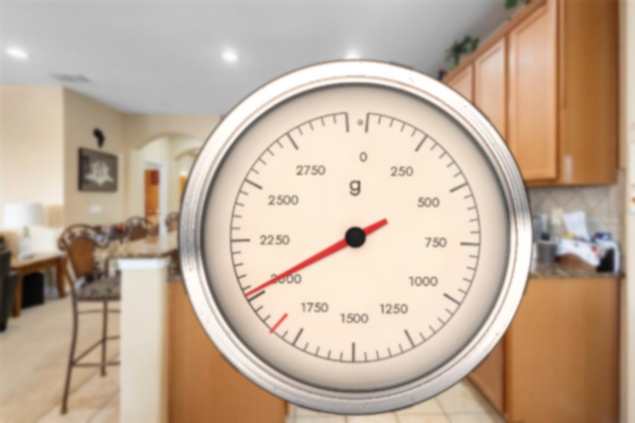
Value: 2025 (g)
